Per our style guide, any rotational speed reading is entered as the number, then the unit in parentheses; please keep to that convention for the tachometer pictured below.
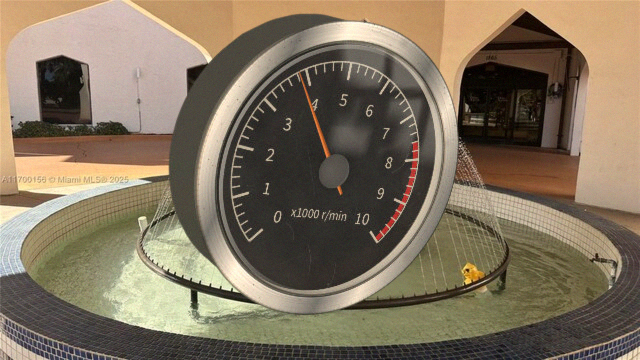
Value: 3800 (rpm)
